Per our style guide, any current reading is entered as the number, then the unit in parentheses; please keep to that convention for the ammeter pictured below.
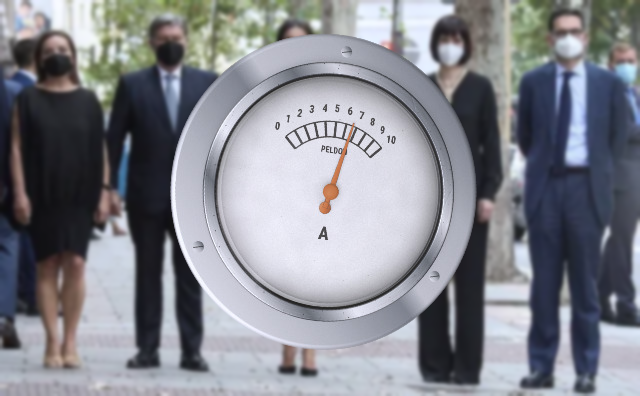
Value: 6.5 (A)
